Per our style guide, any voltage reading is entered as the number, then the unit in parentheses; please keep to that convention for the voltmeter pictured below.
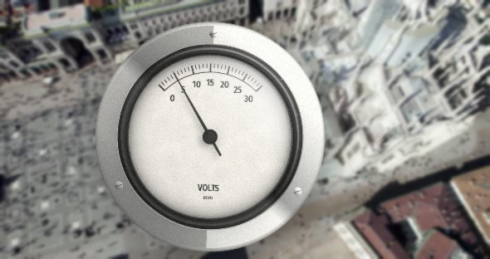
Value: 5 (V)
